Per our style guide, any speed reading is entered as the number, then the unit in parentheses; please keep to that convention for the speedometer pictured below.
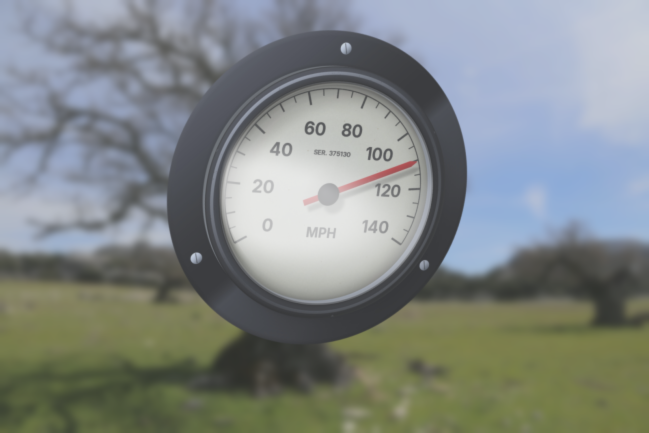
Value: 110 (mph)
